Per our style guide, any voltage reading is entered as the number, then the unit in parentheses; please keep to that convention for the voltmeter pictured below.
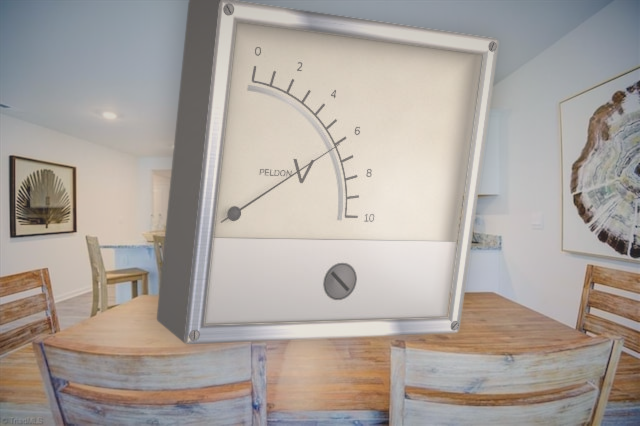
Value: 6 (V)
